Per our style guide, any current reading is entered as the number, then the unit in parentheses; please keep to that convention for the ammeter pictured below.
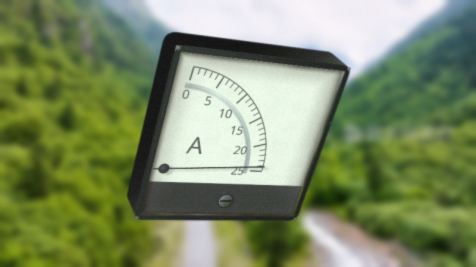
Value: 24 (A)
